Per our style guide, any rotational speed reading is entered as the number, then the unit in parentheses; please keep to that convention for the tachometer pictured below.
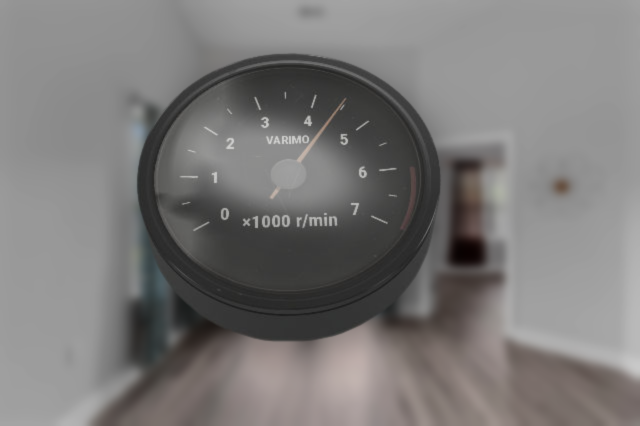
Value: 4500 (rpm)
